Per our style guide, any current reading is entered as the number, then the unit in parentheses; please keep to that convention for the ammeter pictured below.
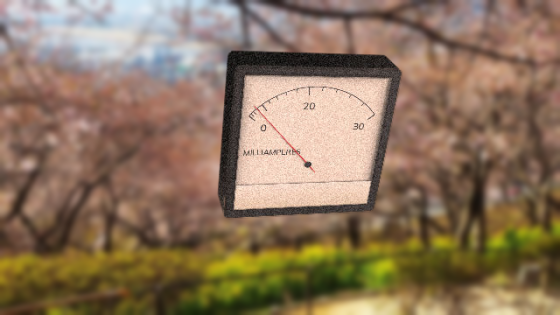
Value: 8 (mA)
